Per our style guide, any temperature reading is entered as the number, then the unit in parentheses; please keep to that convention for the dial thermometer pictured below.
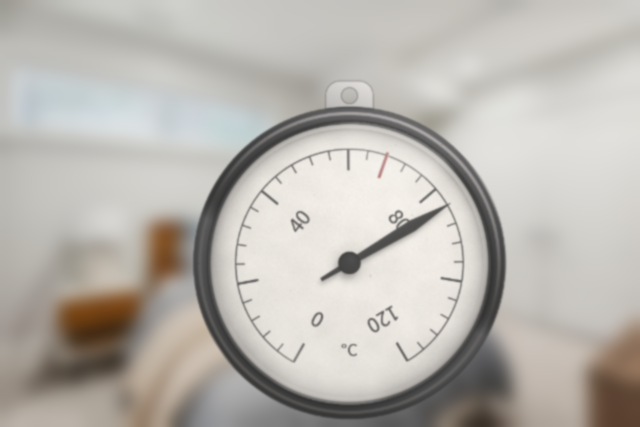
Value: 84 (°C)
